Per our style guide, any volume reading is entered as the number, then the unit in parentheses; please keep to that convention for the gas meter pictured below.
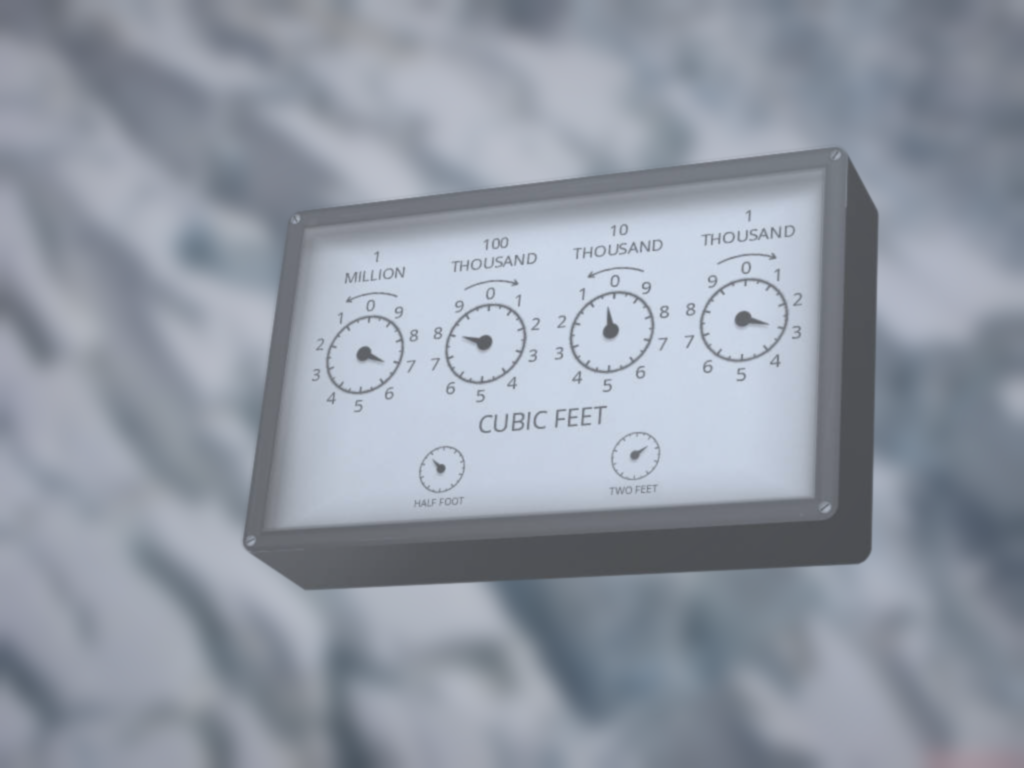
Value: 680300 (ft³)
